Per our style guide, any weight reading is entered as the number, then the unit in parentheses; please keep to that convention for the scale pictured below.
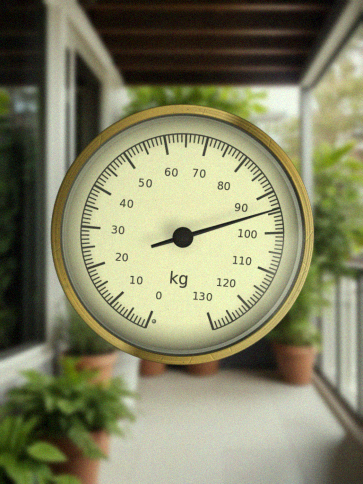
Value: 94 (kg)
